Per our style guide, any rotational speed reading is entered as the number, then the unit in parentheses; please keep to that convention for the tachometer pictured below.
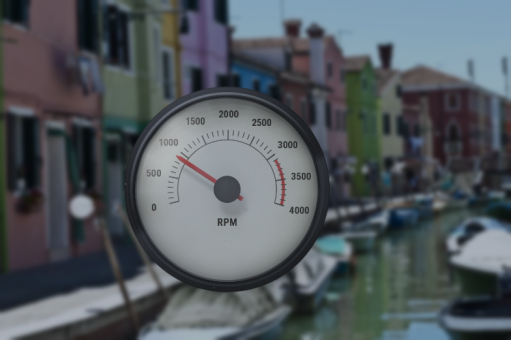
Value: 900 (rpm)
